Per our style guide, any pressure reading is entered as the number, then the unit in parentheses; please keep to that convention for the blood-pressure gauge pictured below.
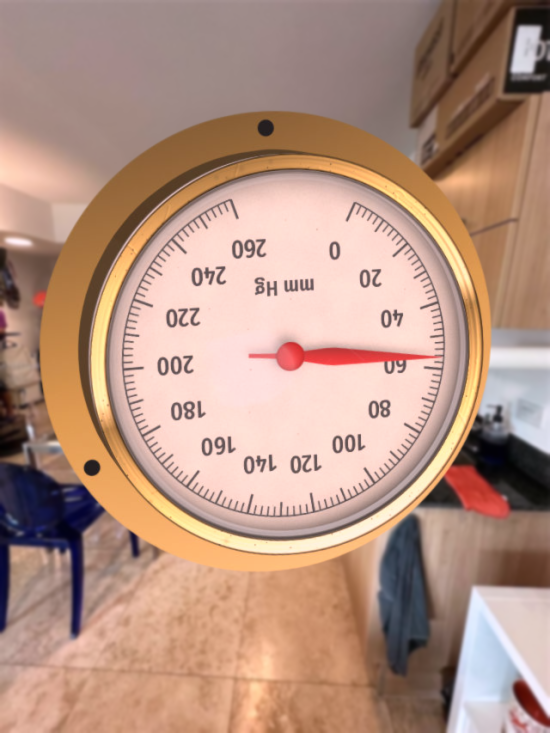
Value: 56 (mmHg)
